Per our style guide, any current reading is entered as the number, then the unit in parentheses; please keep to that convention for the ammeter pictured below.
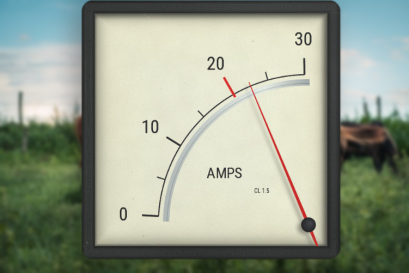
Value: 22.5 (A)
